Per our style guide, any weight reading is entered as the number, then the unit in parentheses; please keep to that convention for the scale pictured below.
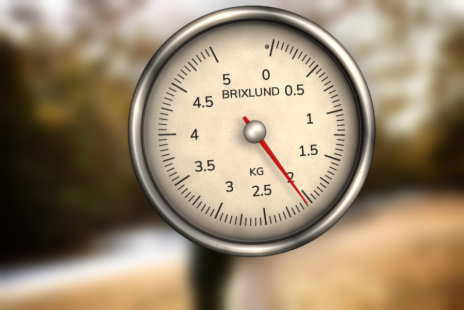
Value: 2.05 (kg)
